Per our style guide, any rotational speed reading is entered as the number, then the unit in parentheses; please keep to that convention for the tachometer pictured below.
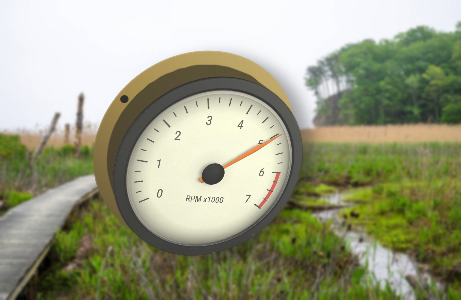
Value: 5000 (rpm)
